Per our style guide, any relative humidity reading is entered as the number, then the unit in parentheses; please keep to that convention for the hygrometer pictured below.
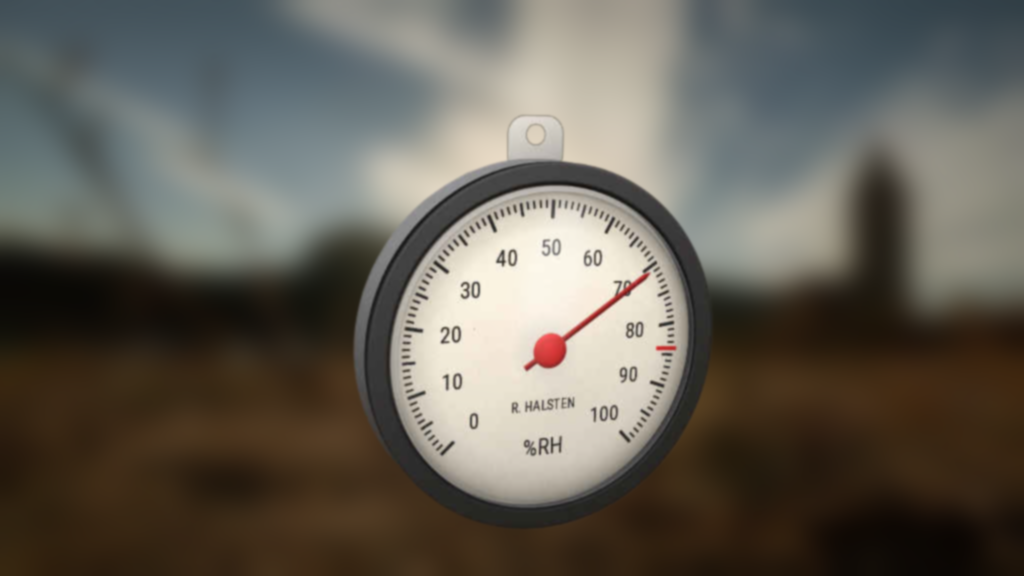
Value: 70 (%)
